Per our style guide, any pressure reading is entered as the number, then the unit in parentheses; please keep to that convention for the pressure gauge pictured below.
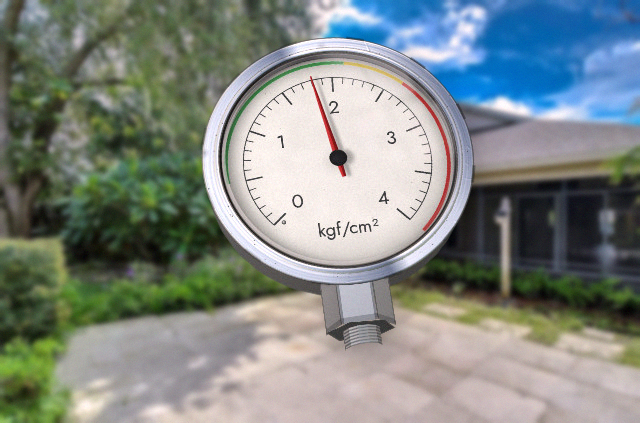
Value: 1.8 (kg/cm²)
